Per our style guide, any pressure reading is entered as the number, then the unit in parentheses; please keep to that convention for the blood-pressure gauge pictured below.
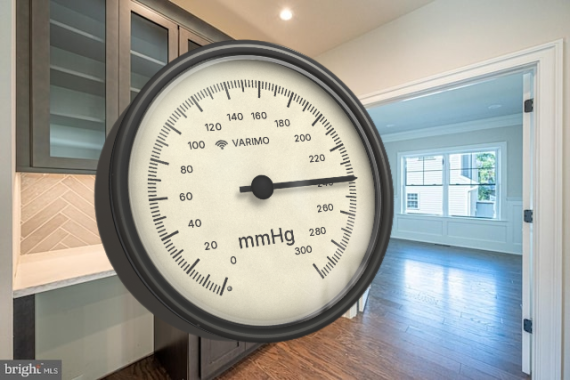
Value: 240 (mmHg)
